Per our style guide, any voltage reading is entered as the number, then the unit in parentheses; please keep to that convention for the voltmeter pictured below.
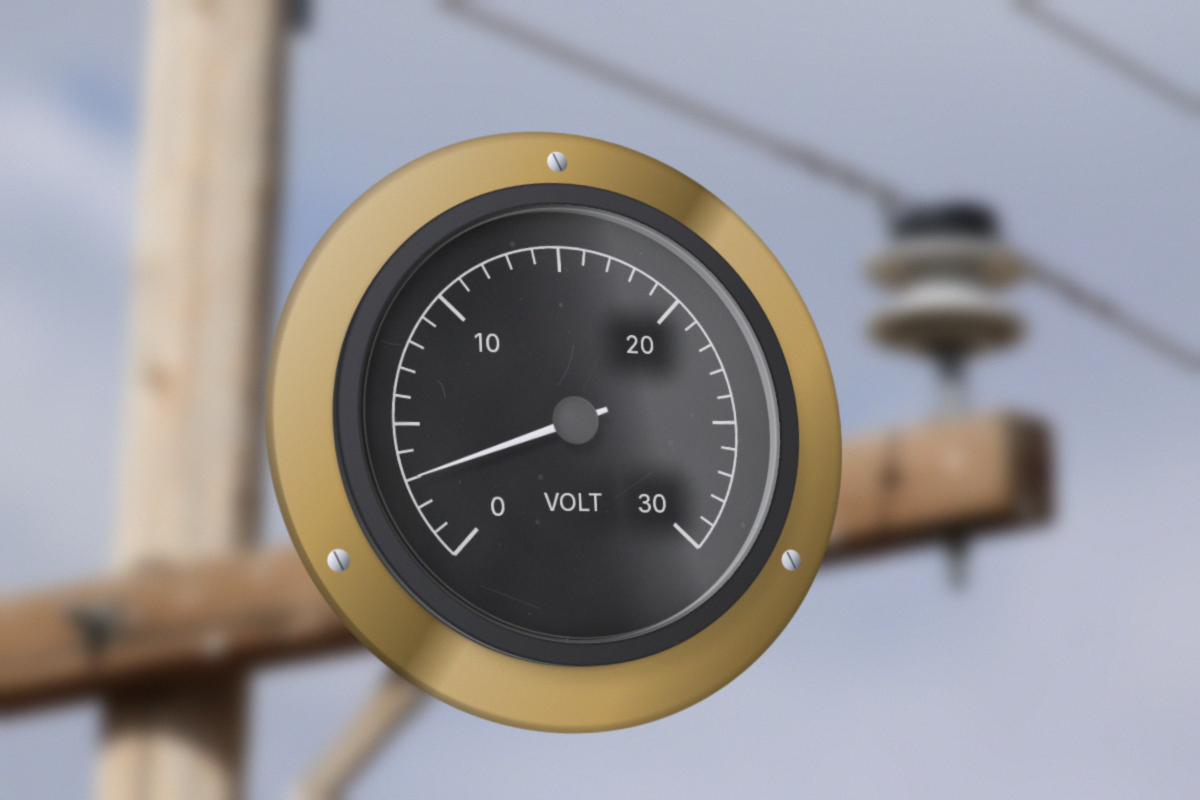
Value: 3 (V)
